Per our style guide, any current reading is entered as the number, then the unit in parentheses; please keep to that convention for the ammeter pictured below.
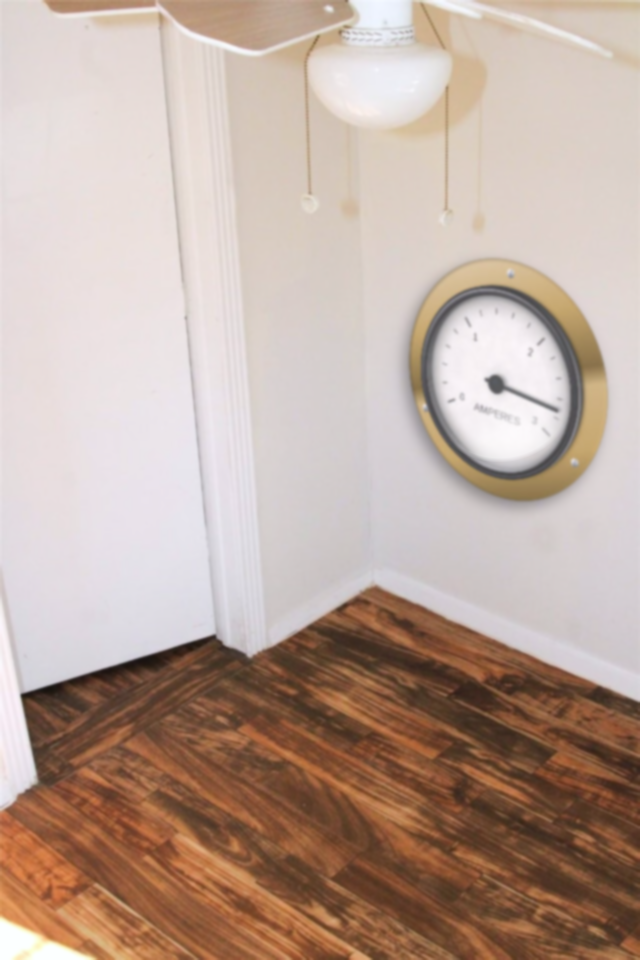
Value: 2.7 (A)
